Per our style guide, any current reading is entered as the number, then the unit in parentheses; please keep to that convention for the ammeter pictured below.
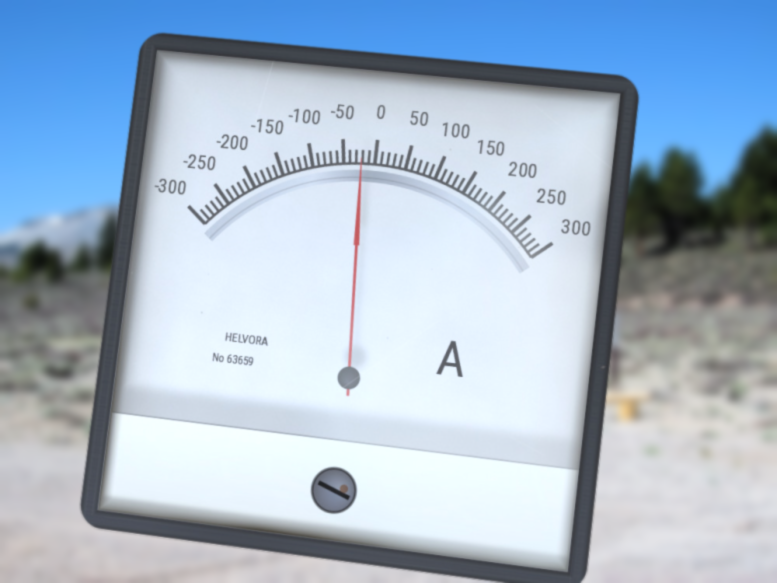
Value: -20 (A)
